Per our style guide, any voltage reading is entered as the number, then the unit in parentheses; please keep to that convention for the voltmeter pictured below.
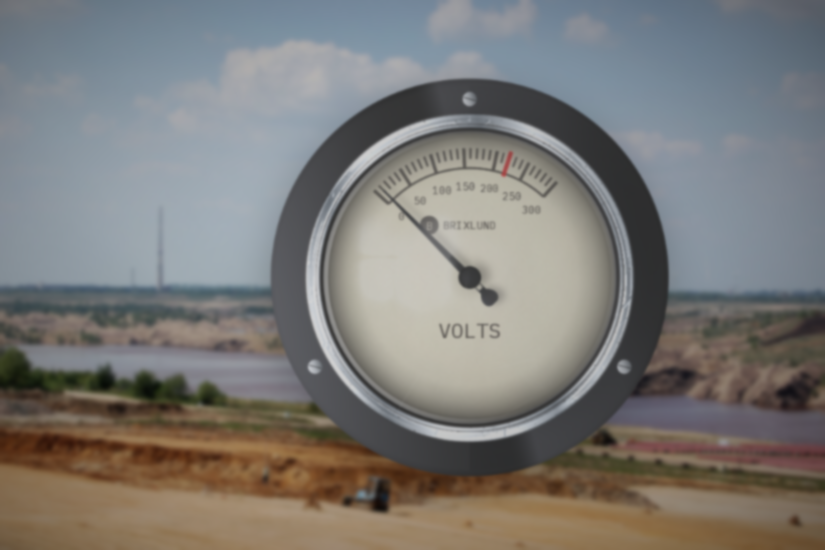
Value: 10 (V)
